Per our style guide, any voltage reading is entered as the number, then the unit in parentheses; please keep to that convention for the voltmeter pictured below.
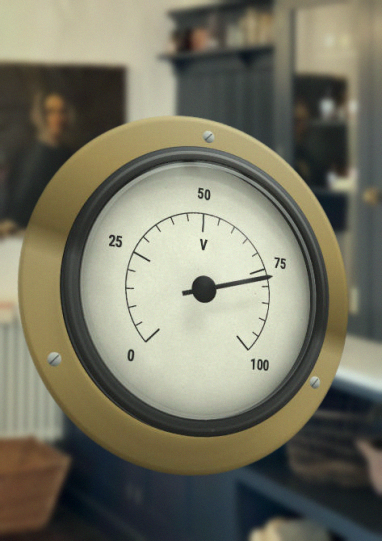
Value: 77.5 (V)
